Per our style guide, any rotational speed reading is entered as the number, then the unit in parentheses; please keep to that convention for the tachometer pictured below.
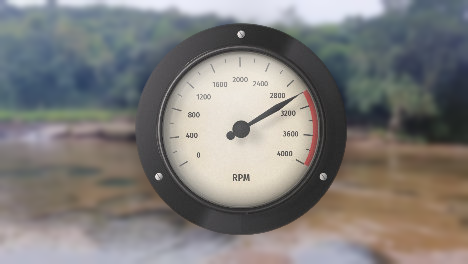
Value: 3000 (rpm)
